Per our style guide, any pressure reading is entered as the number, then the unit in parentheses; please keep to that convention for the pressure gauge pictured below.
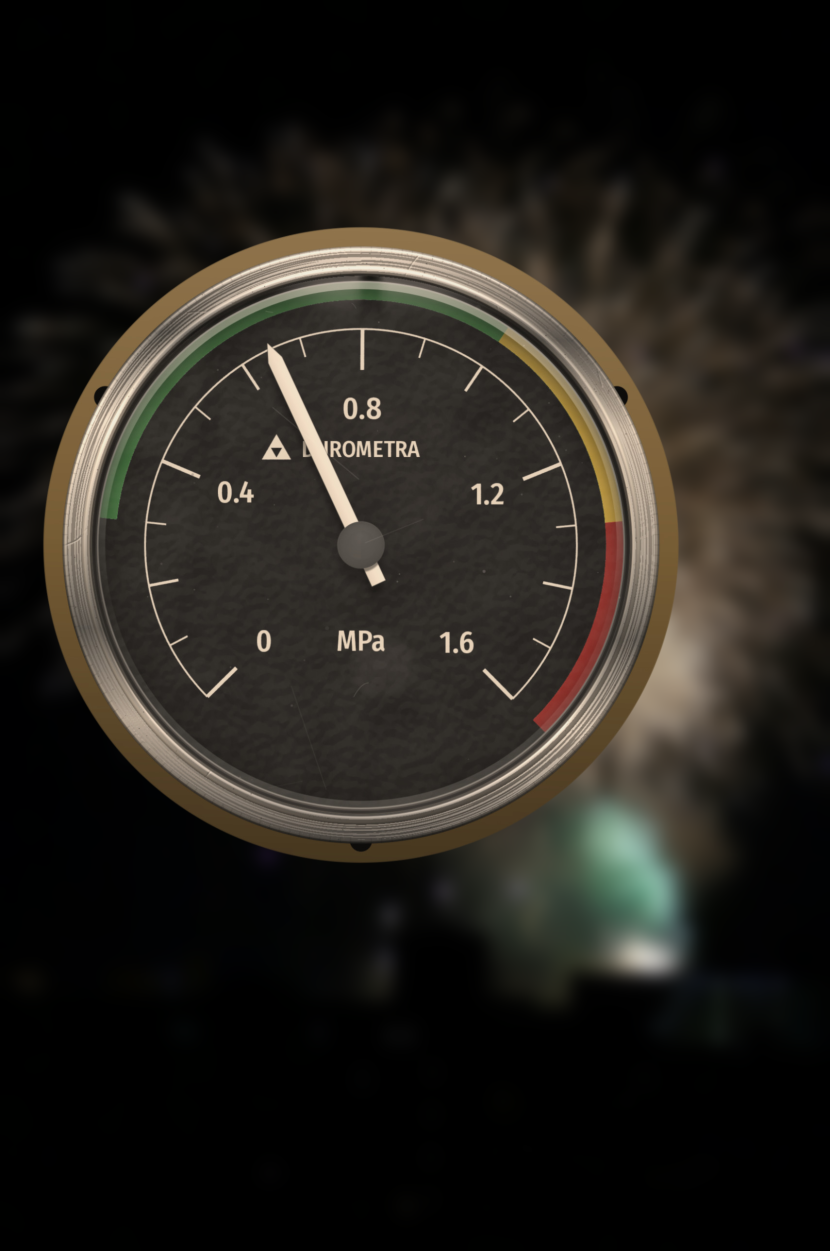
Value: 0.65 (MPa)
